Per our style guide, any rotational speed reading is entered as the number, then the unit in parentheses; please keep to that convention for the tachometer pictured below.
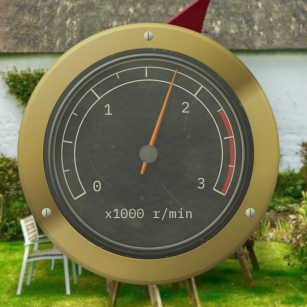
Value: 1750 (rpm)
